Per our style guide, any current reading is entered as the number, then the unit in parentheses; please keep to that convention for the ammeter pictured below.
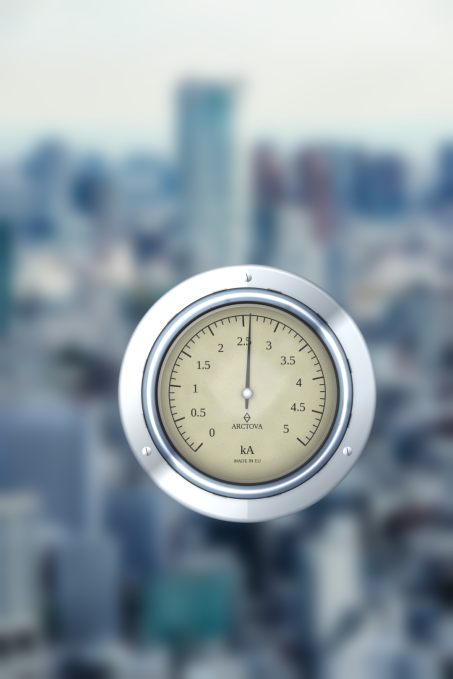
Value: 2.6 (kA)
